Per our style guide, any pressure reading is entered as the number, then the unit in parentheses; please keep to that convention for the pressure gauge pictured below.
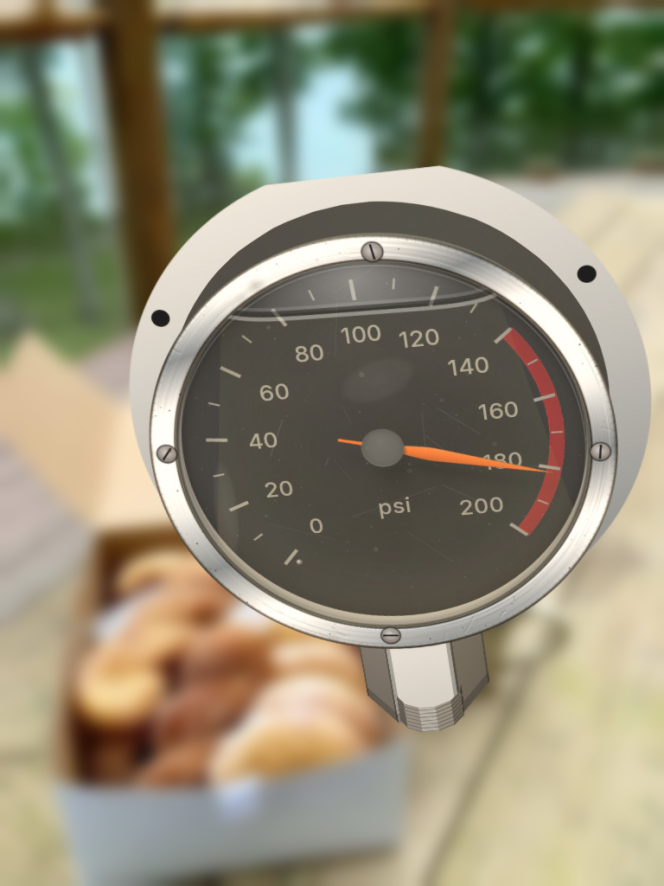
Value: 180 (psi)
